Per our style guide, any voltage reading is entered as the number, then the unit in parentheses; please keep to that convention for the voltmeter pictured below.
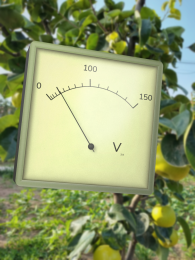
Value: 50 (V)
